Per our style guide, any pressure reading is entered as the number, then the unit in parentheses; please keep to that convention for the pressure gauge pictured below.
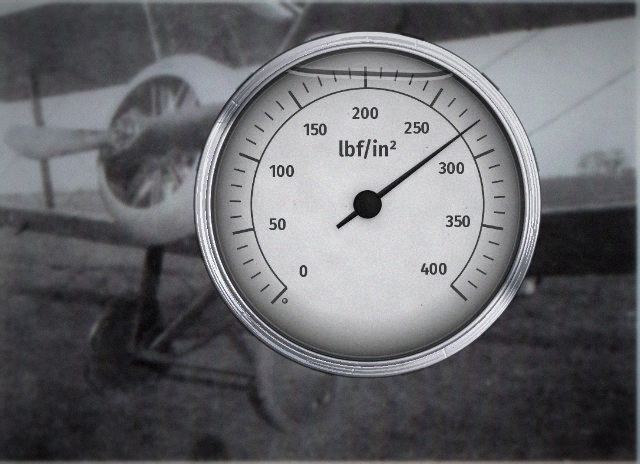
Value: 280 (psi)
